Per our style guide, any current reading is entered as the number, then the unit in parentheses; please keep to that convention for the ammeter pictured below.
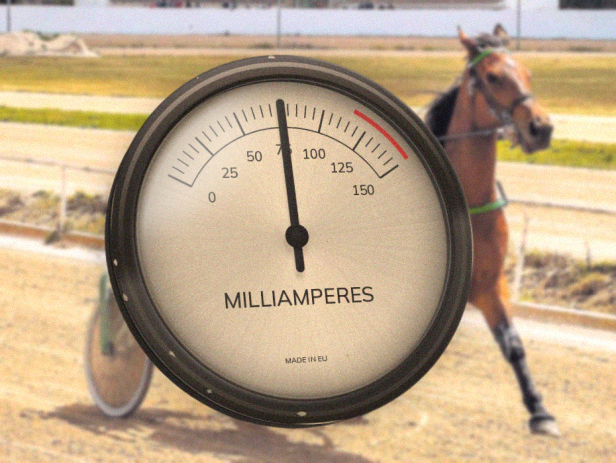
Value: 75 (mA)
